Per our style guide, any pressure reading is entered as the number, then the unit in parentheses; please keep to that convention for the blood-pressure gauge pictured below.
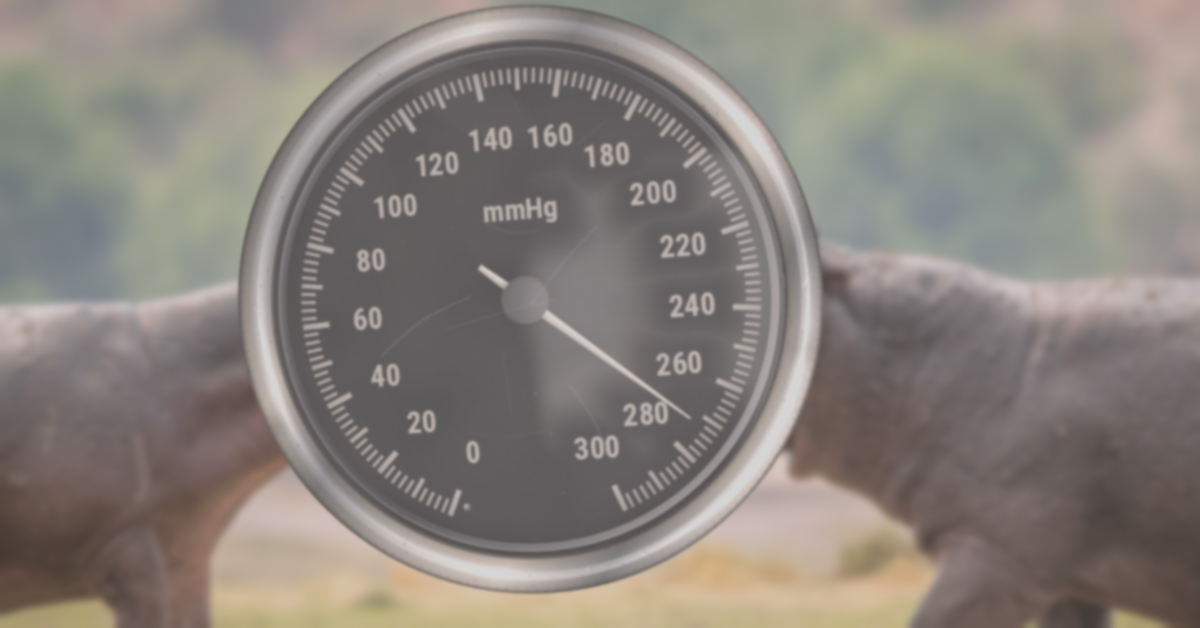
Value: 272 (mmHg)
